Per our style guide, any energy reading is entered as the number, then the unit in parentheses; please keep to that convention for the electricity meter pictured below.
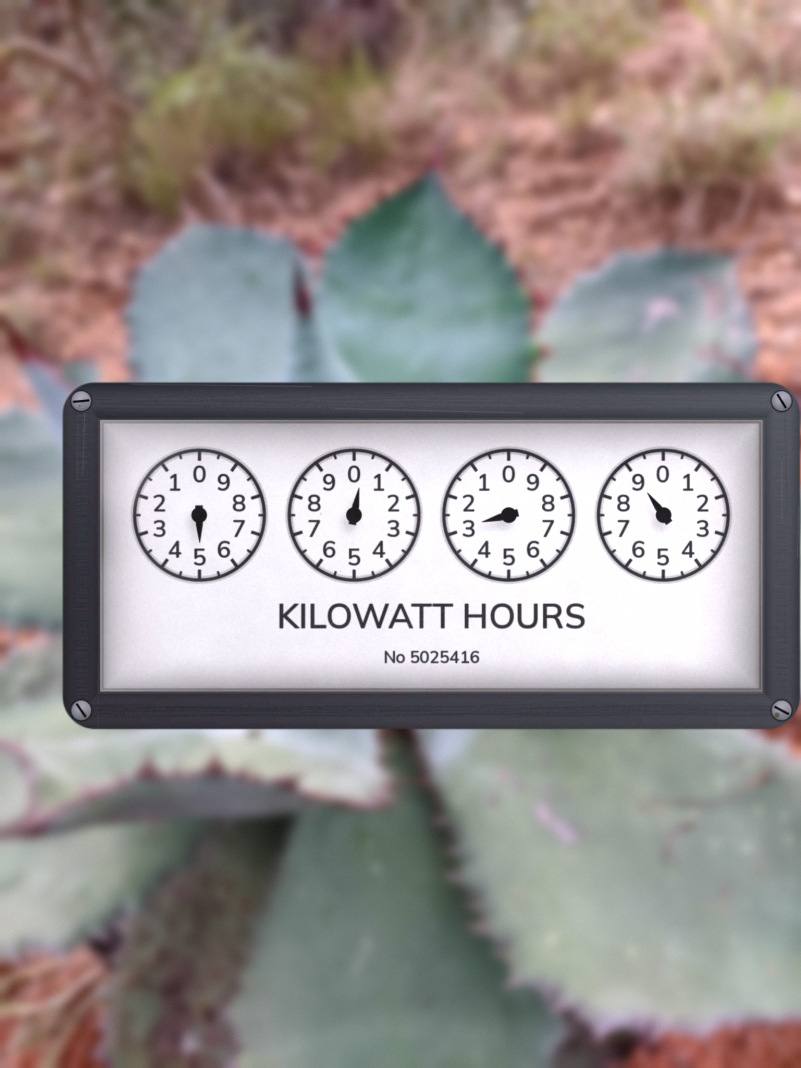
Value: 5029 (kWh)
